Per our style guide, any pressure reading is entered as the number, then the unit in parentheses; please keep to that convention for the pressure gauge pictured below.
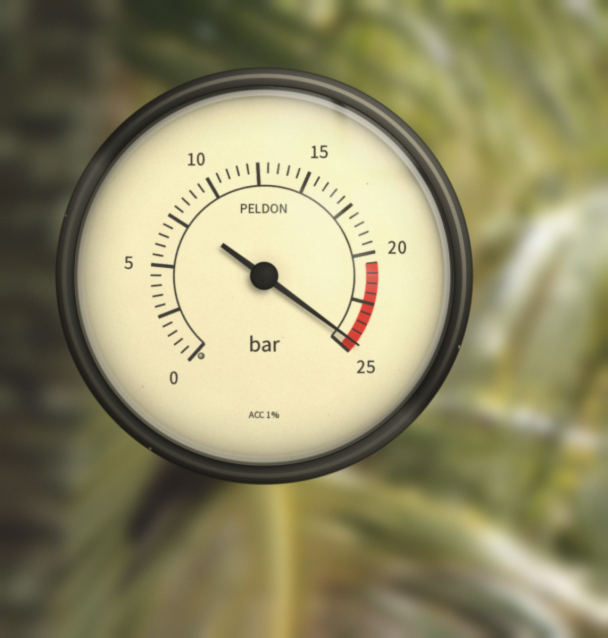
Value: 24.5 (bar)
